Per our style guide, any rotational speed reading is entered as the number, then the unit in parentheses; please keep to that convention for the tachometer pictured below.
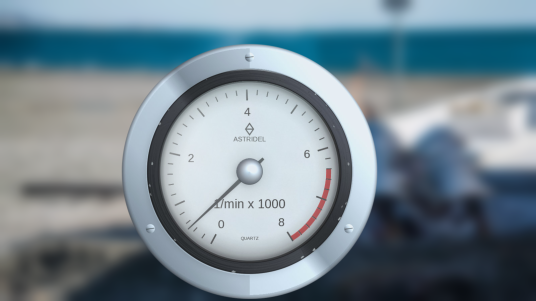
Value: 500 (rpm)
